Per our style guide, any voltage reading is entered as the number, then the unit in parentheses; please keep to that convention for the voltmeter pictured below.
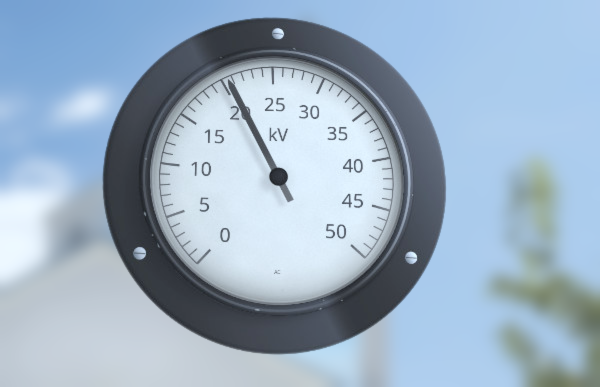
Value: 20.5 (kV)
